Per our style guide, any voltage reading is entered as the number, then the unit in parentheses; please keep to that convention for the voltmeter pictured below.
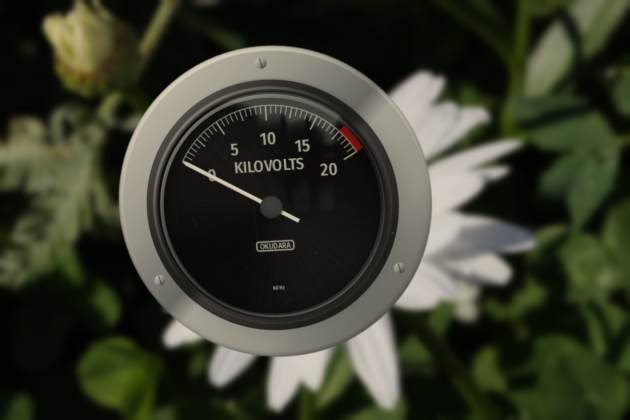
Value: 0 (kV)
